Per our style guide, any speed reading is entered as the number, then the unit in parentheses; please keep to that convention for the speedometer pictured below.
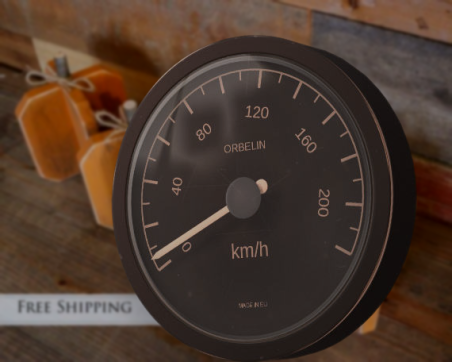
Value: 5 (km/h)
